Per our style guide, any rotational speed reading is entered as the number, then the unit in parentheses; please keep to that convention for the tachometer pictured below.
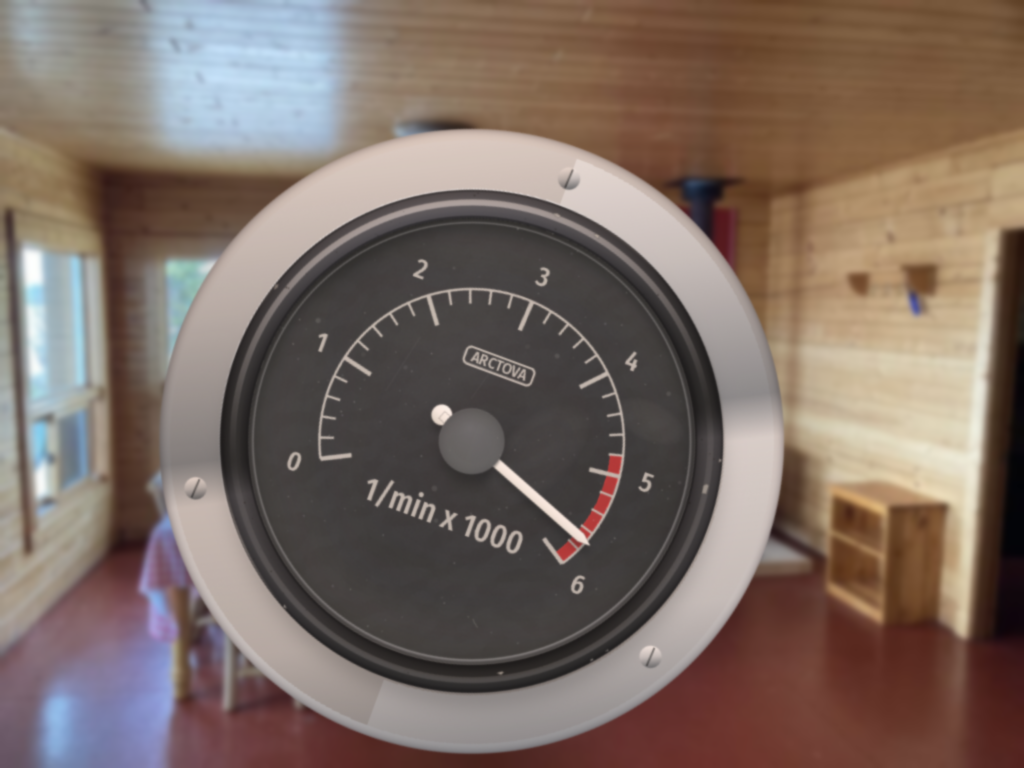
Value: 5700 (rpm)
